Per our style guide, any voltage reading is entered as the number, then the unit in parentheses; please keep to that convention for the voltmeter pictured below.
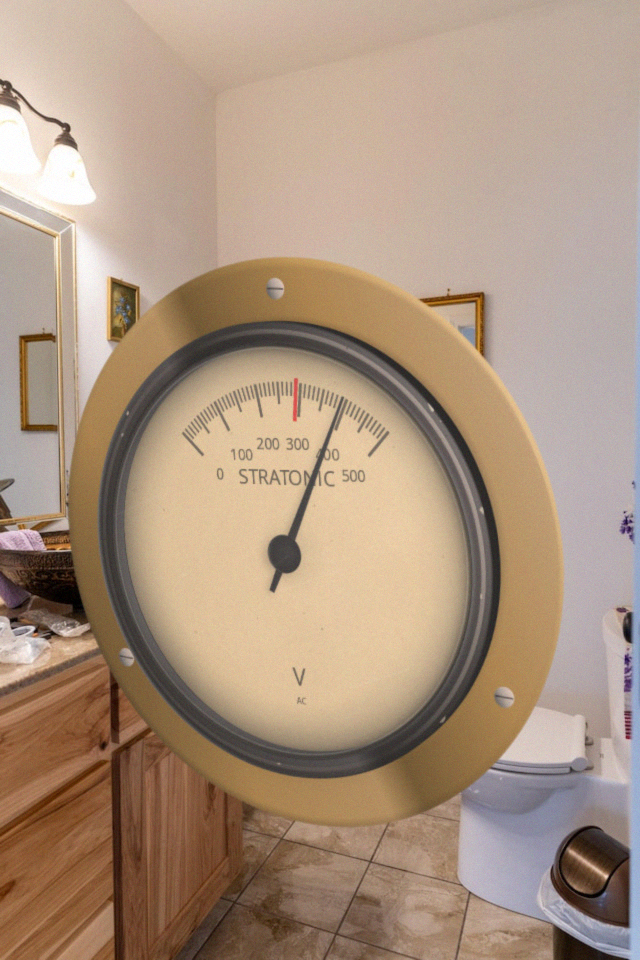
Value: 400 (V)
